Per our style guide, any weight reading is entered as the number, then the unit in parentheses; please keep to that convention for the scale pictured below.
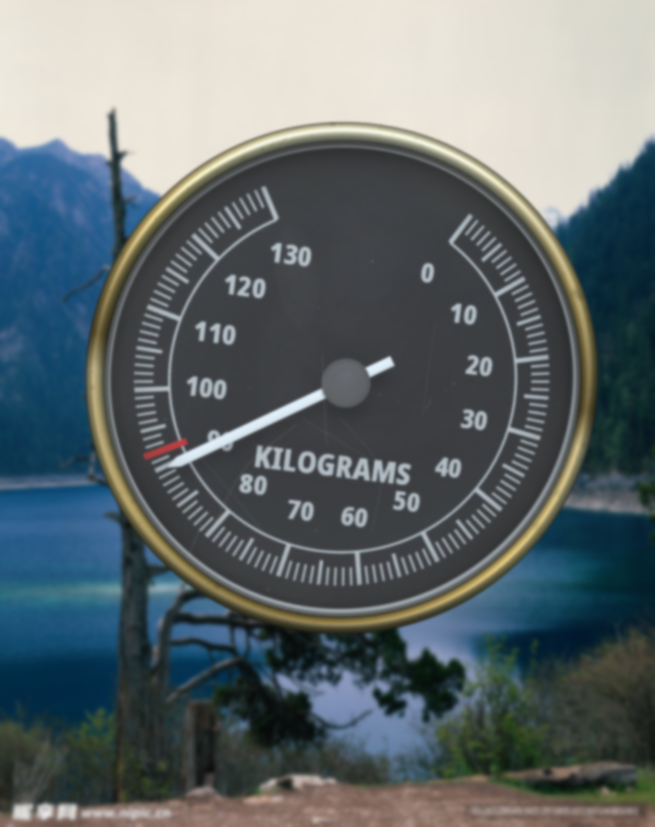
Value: 90 (kg)
